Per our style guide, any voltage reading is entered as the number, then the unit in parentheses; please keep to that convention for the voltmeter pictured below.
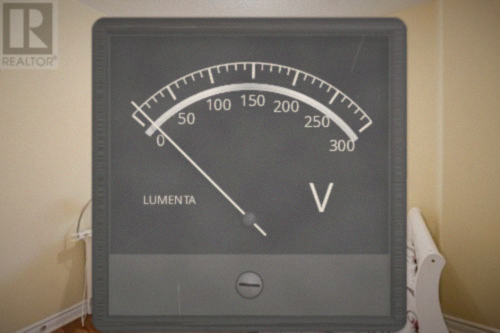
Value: 10 (V)
